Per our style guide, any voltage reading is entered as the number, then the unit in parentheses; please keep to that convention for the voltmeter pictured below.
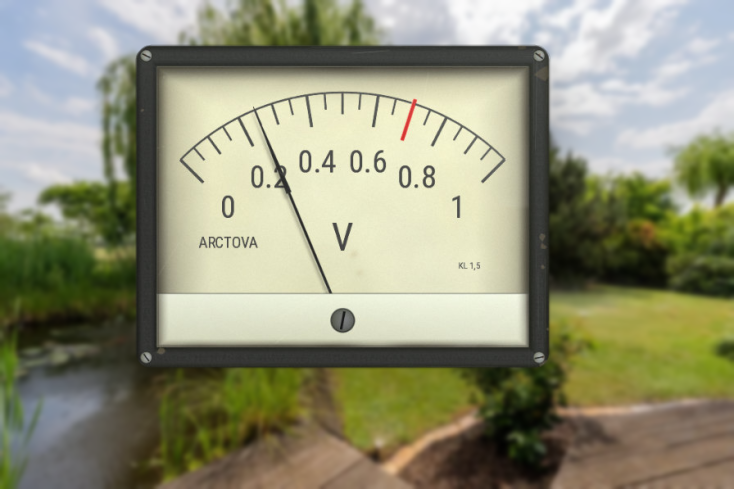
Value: 0.25 (V)
